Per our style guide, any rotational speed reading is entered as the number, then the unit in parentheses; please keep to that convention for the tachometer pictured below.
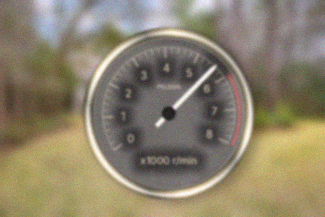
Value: 5600 (rpm)
